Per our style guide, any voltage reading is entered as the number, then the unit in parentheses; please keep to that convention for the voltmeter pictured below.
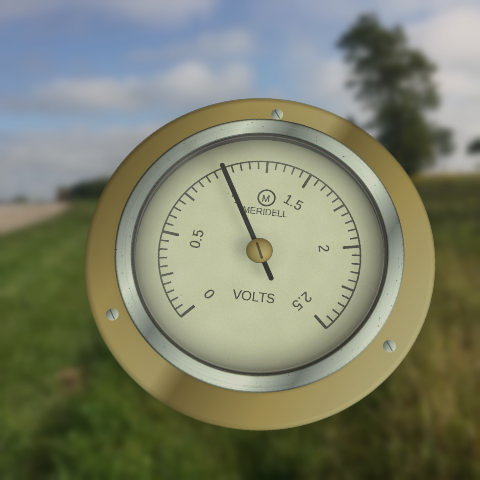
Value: 1 (V)
